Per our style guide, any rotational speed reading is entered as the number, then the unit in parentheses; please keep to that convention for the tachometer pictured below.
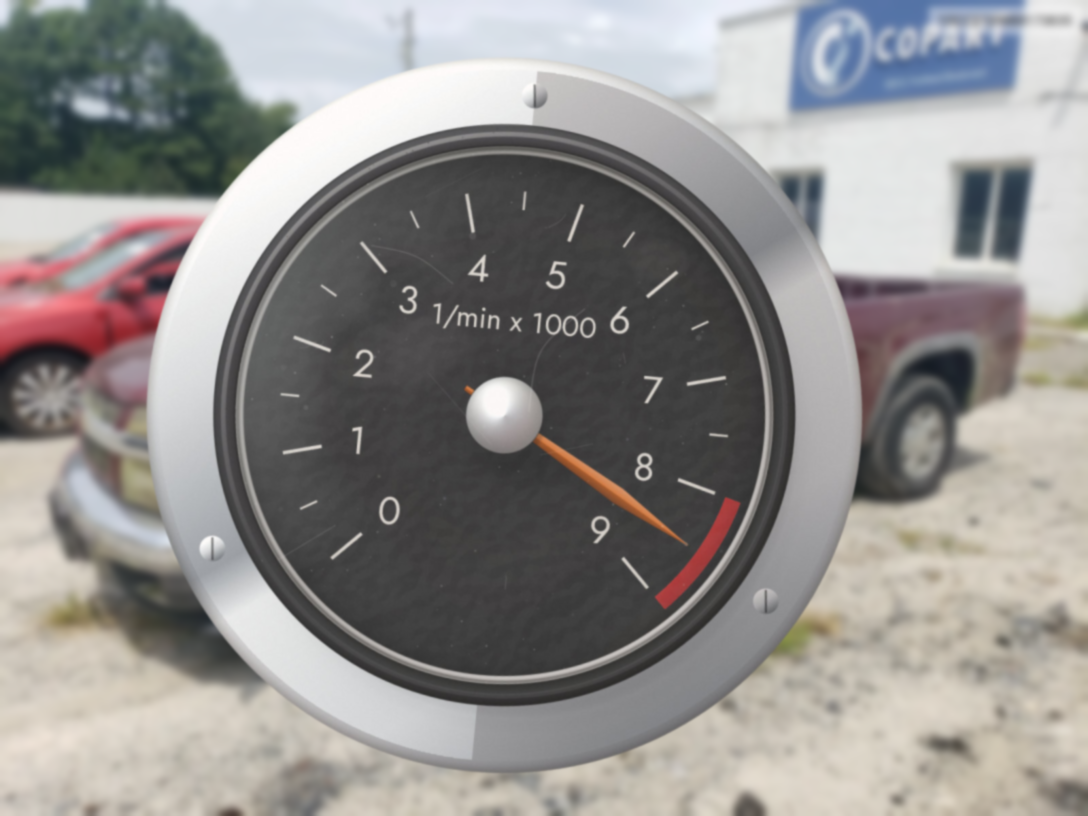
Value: 8500 (rpm)
